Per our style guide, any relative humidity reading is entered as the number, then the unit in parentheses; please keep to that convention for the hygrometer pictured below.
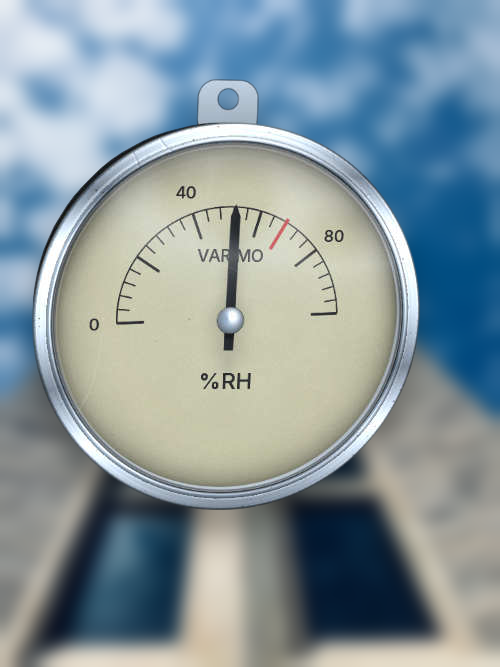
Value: 52 (%)
